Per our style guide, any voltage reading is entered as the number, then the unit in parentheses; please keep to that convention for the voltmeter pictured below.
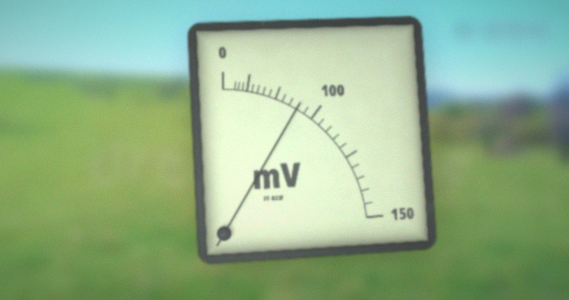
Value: 90 (mV)
